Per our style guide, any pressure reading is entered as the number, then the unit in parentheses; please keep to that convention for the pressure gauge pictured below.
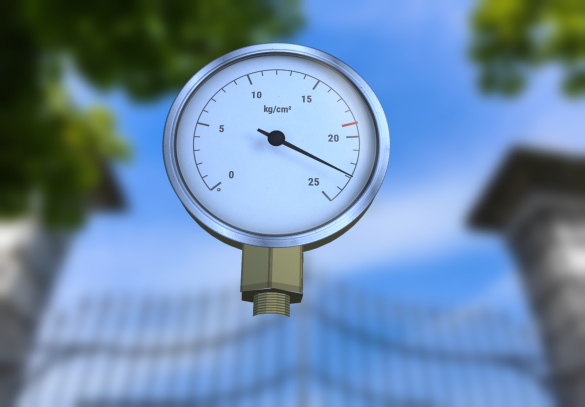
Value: 23 (kg/cm²)
